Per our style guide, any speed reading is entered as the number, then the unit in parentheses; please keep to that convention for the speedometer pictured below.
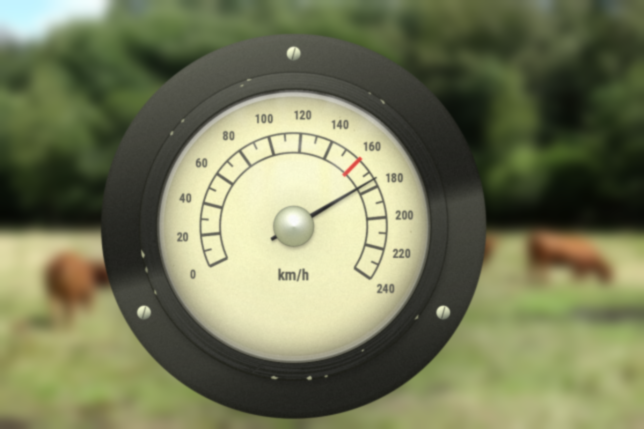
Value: 175 (km/h)
